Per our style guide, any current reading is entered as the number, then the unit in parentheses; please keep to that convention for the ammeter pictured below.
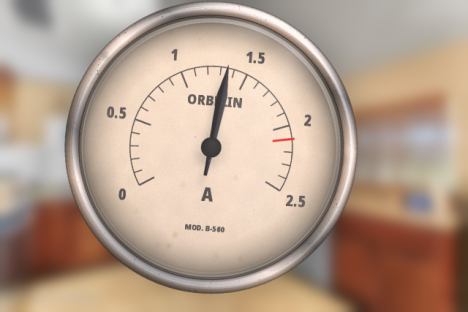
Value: 1.35 (A)
